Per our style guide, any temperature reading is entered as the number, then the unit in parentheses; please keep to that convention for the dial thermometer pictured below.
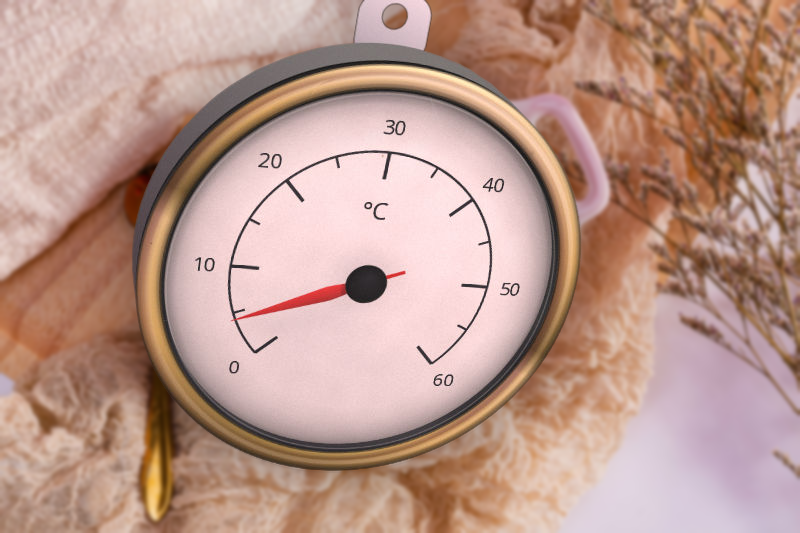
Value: 5 (°C)
